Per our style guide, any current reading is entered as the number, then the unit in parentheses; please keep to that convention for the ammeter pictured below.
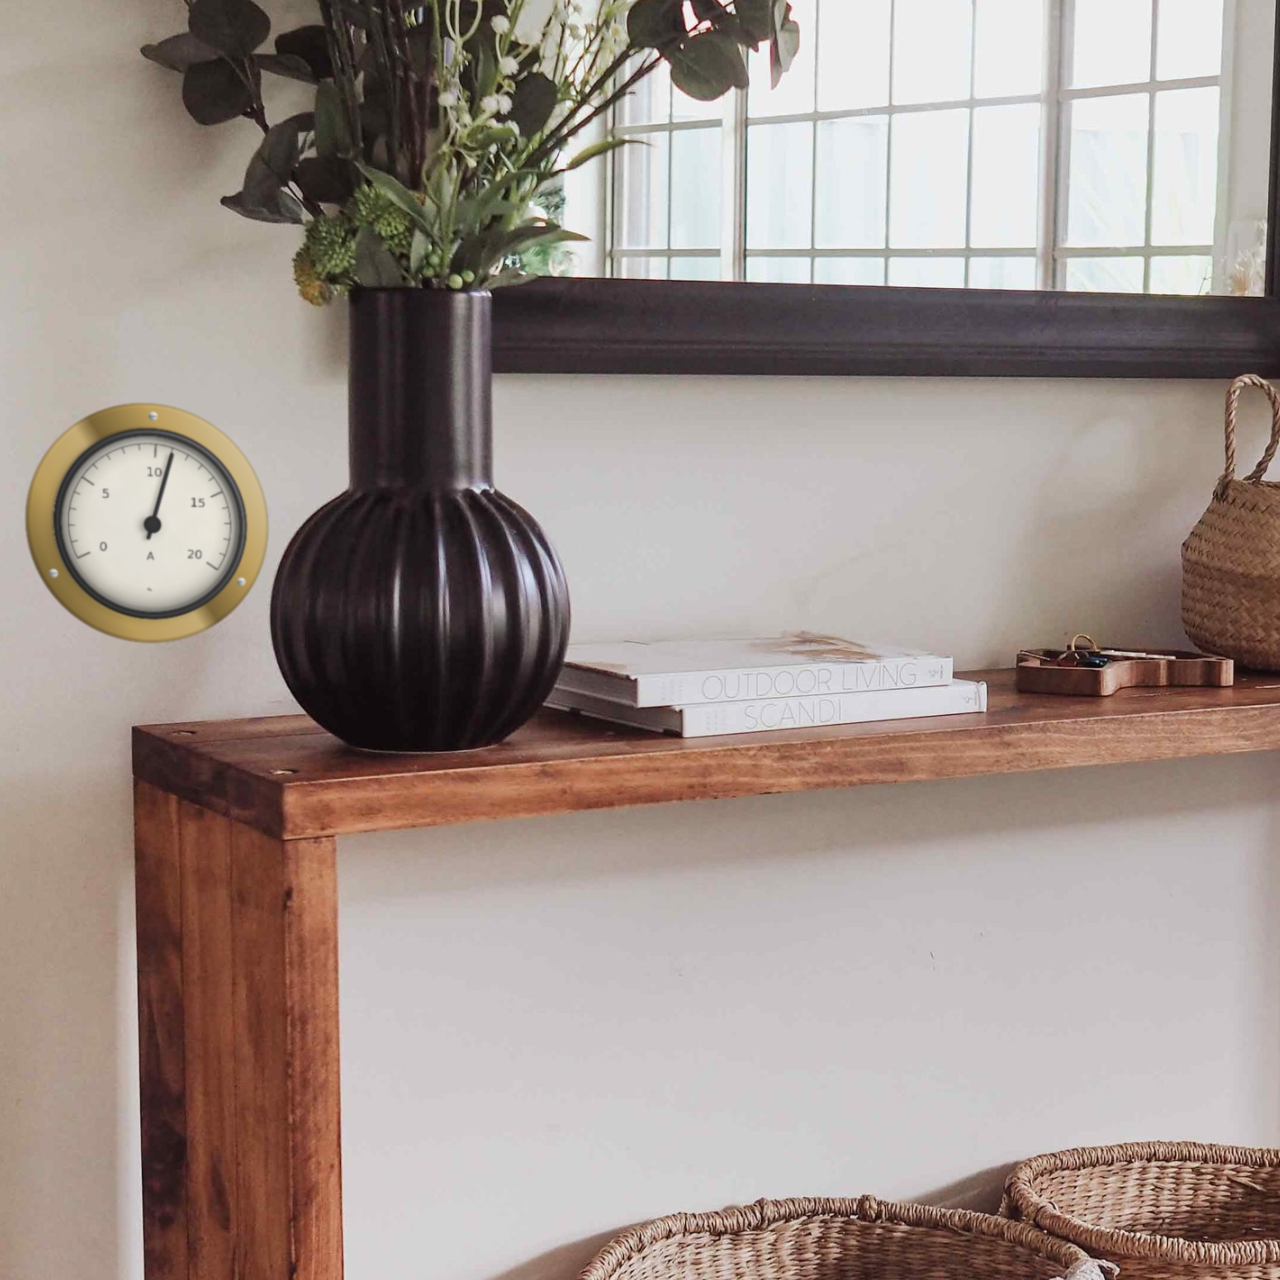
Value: 11 (A)
